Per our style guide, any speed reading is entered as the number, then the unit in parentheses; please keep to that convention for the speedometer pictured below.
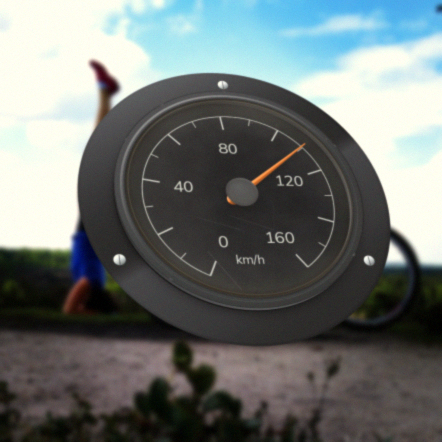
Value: 110 (km/h)
